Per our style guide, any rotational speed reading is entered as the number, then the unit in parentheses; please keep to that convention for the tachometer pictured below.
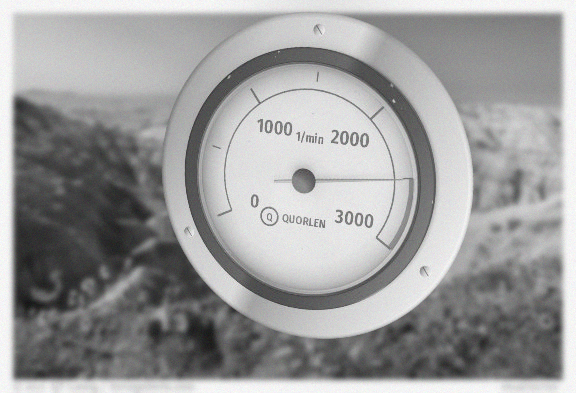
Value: 2500 (rpm)
